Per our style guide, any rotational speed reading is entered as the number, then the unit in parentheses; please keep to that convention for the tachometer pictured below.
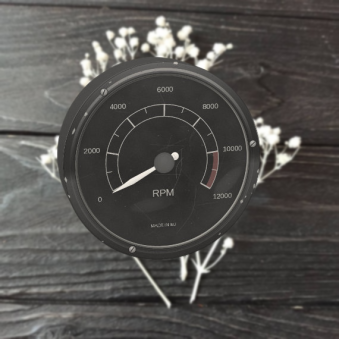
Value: 0 (rpm)
